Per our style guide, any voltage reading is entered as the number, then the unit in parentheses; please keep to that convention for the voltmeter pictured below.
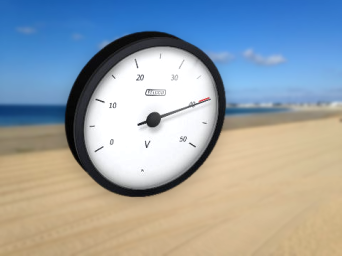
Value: 40 (V)
